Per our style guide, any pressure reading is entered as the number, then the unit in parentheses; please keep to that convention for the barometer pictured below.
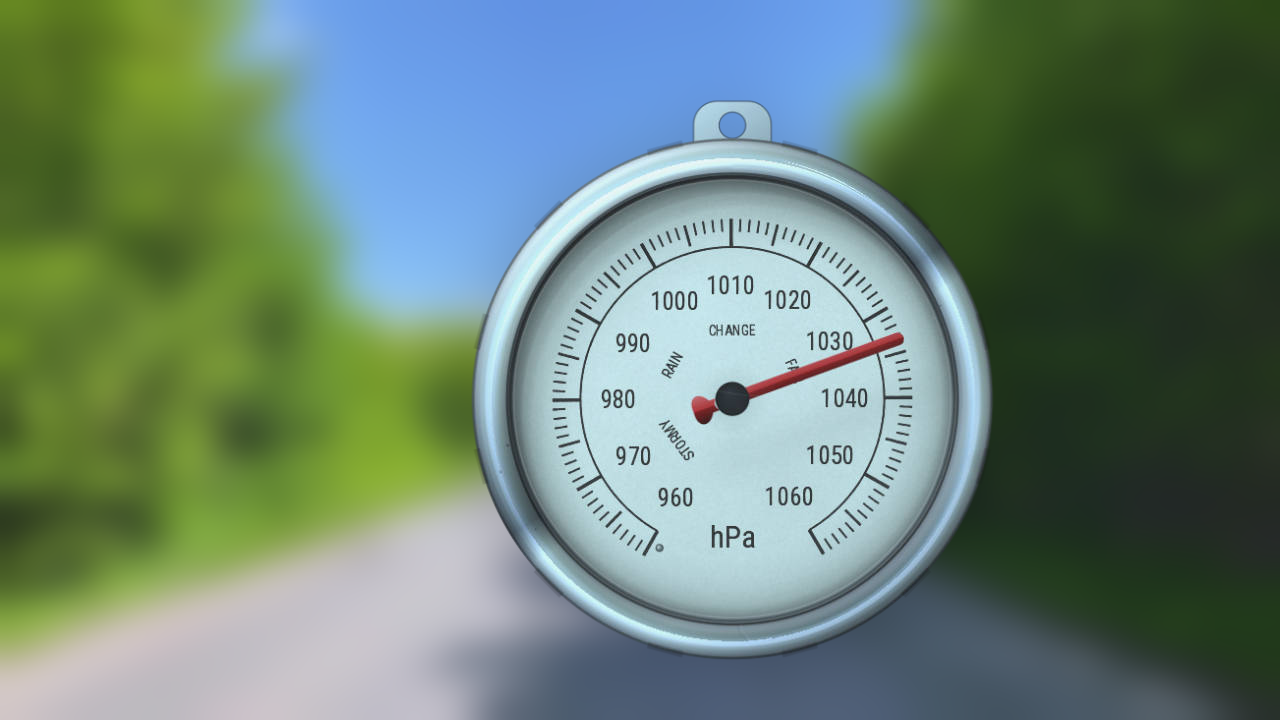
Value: 1033.5 (hPa)
